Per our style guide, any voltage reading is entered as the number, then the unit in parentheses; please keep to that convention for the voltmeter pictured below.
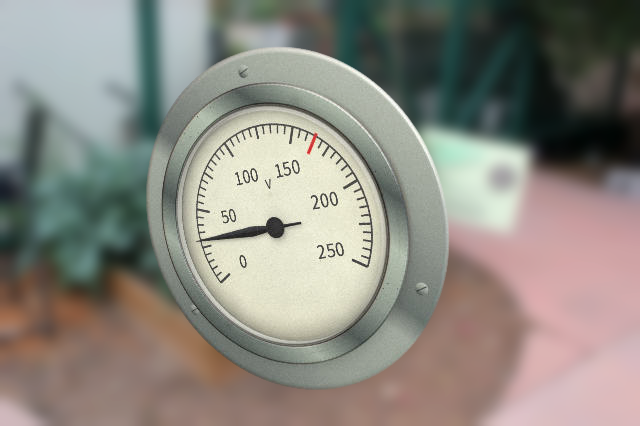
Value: 30 (V)
